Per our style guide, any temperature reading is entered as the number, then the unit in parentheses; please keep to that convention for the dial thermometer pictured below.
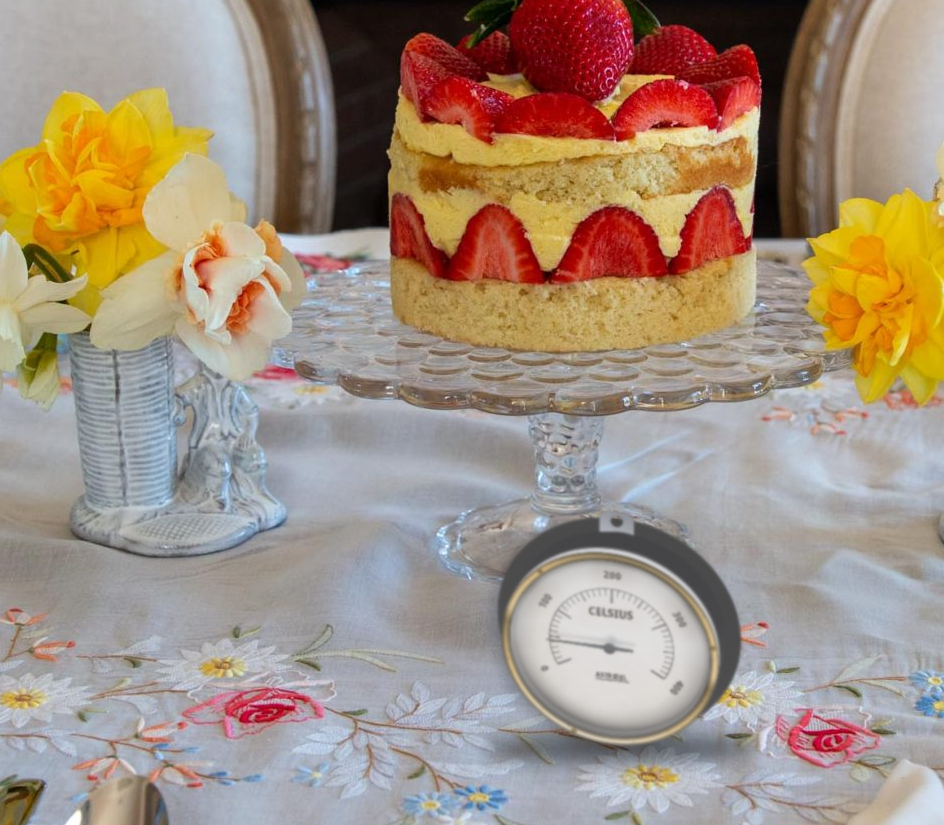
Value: 50 (°C)
